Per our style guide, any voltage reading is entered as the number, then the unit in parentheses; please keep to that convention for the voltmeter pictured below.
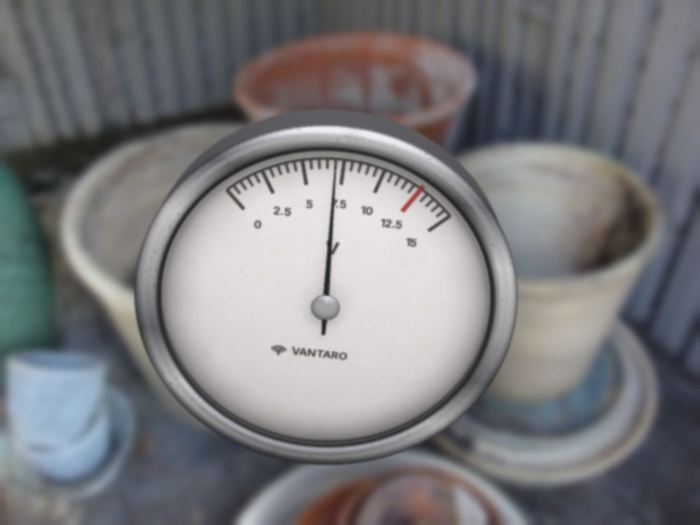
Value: 7 (V)
